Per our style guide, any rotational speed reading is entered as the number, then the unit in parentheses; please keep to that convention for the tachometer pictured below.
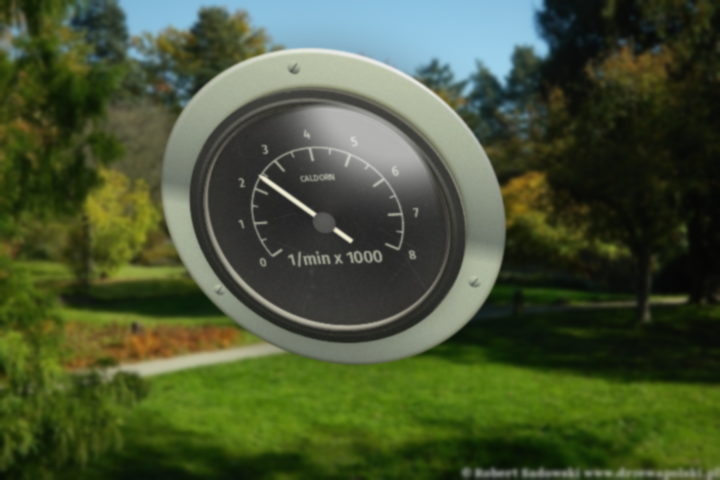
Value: 2500 (rpm)
